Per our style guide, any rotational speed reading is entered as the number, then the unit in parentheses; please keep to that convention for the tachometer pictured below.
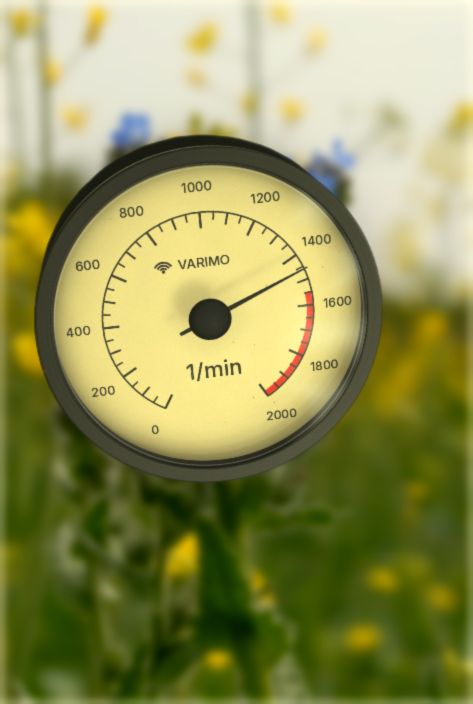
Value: 1450 (rpm)
